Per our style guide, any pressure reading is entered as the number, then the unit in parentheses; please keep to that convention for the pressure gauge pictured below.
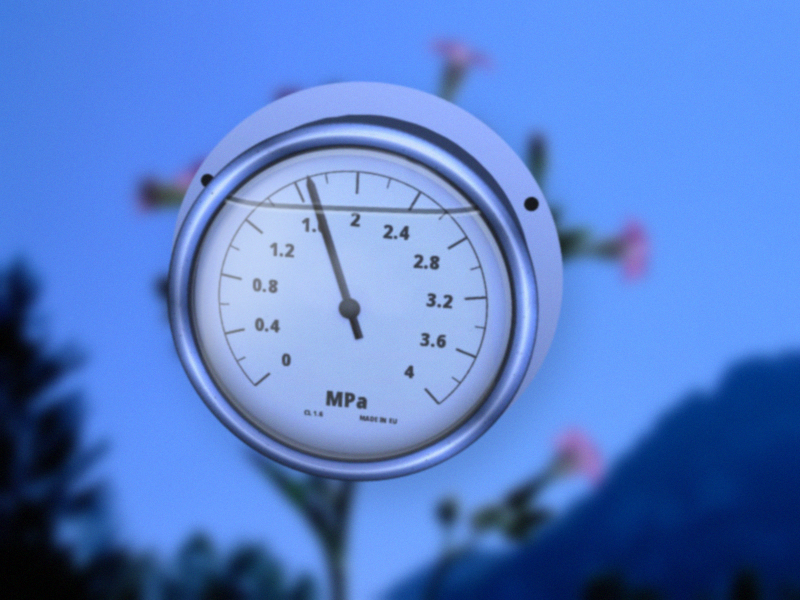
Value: 1.7 (MPa)
